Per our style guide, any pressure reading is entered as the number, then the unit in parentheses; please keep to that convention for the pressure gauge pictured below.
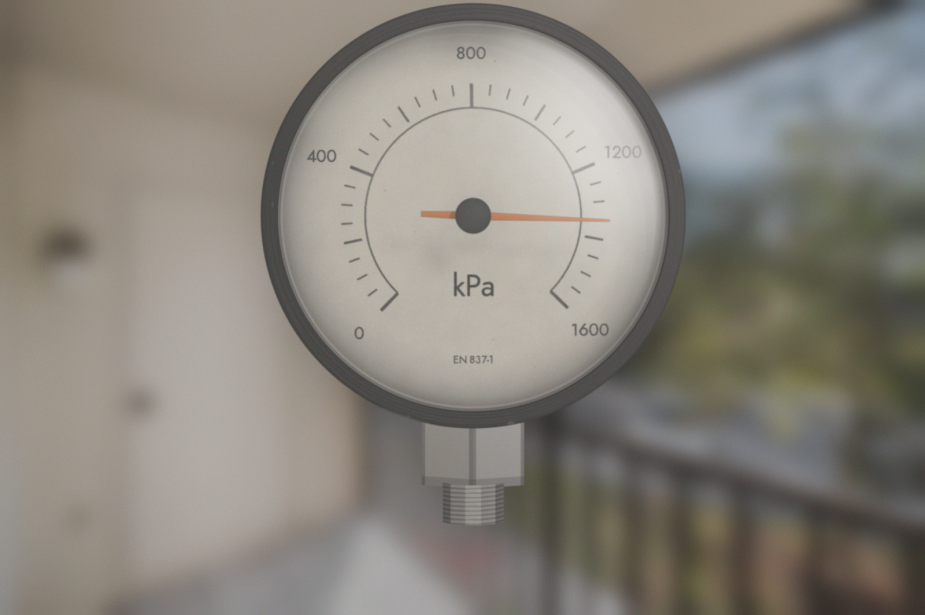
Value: 1350 (kPa)
